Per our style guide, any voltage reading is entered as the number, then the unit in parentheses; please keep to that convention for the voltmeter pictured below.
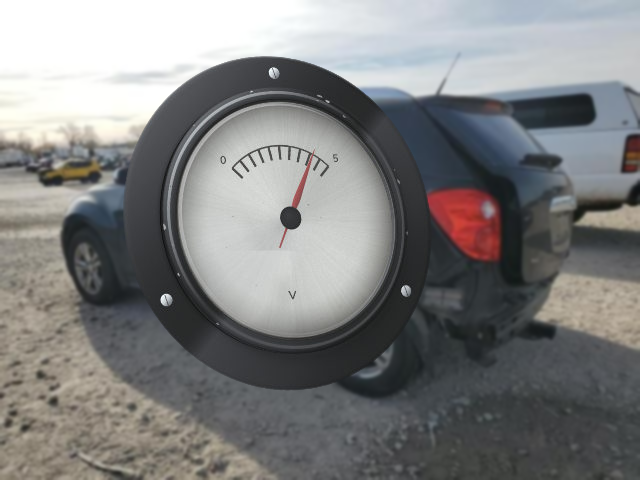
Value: 4 (V)
